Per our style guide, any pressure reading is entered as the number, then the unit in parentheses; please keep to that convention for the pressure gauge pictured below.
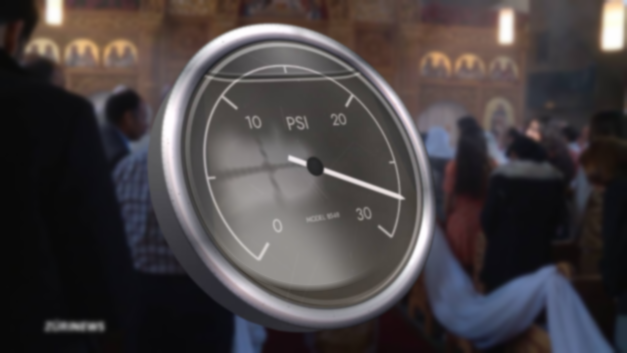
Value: 27.5 (psi)
